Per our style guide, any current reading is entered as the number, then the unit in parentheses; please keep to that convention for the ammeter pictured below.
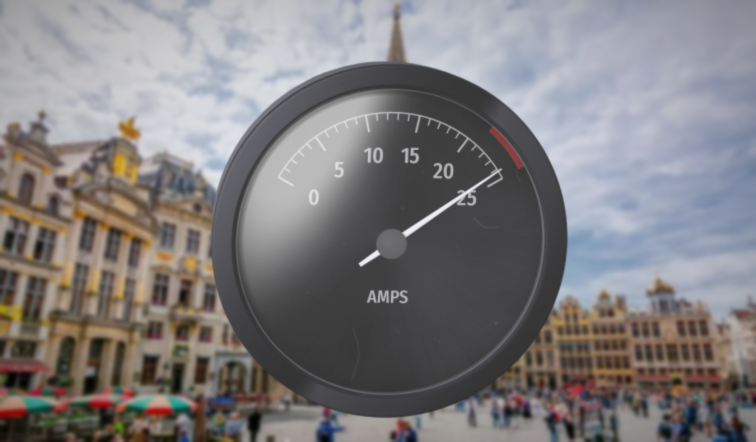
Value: 24 (A)
